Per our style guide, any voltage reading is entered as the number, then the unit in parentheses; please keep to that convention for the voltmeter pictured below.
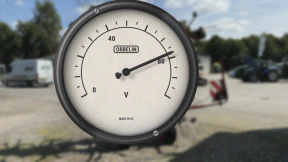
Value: 77.5 (V)
